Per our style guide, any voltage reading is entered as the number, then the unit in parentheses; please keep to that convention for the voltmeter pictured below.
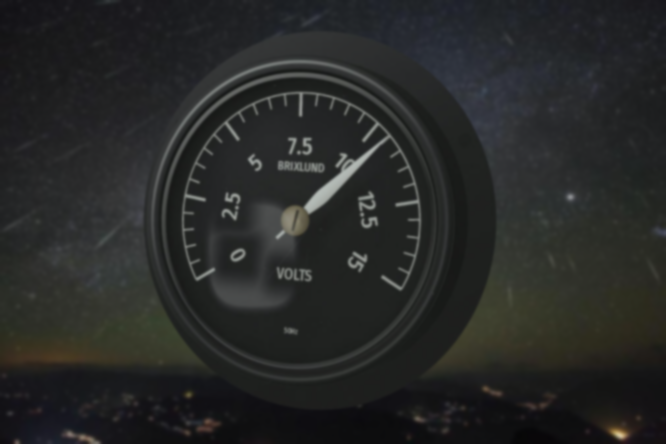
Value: 10.5 (V)
